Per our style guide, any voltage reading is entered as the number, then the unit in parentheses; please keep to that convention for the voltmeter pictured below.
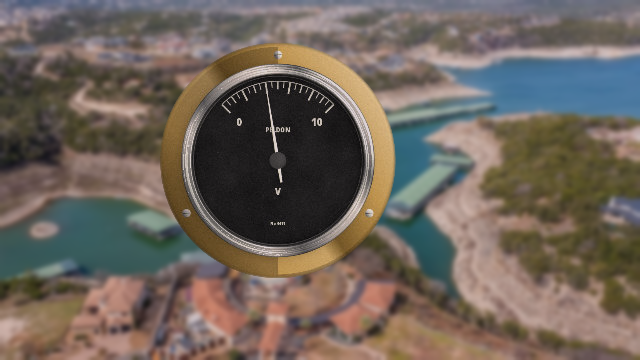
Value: 4 (V)
